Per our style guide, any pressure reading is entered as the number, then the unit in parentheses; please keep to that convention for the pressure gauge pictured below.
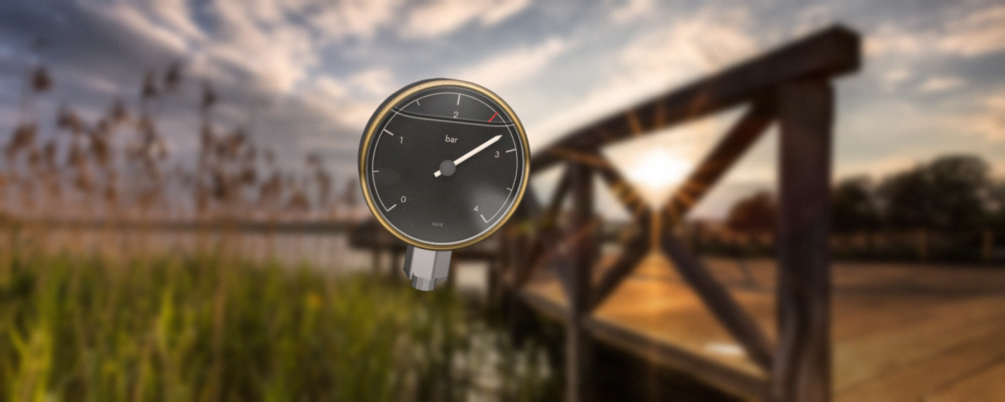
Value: 2.75 (bar)
